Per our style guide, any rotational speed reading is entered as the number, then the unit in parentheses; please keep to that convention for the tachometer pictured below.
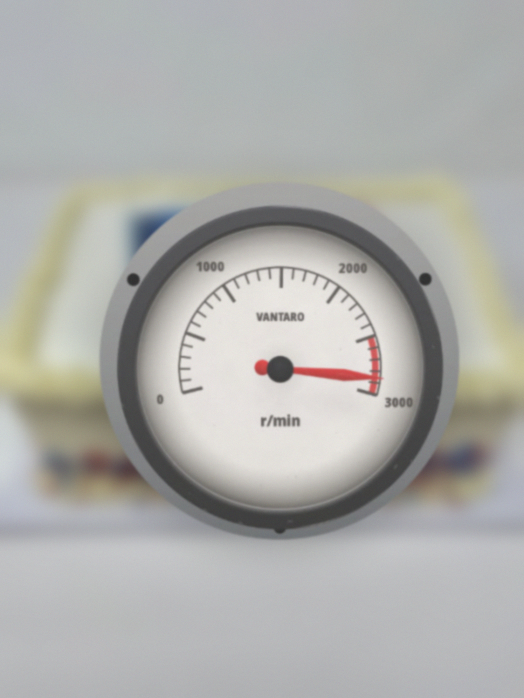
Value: 2850 (rpm)
